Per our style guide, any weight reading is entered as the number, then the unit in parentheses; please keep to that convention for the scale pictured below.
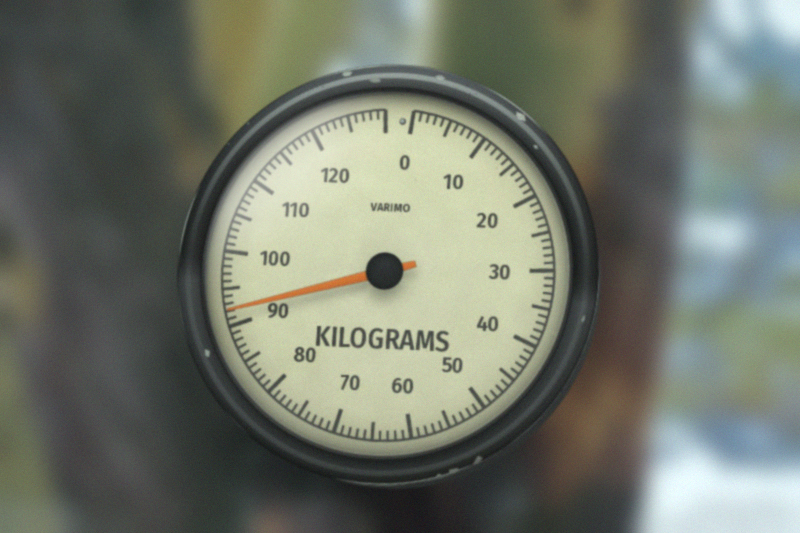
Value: 92 (kg)
